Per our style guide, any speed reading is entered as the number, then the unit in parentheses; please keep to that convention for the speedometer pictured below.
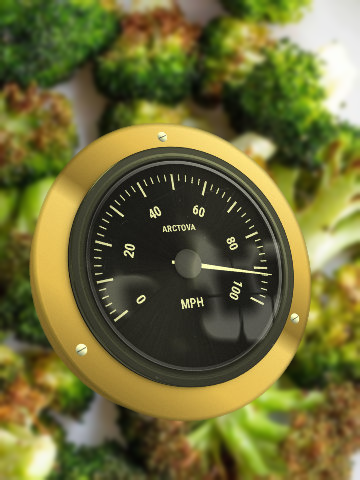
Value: 92 (mph)
